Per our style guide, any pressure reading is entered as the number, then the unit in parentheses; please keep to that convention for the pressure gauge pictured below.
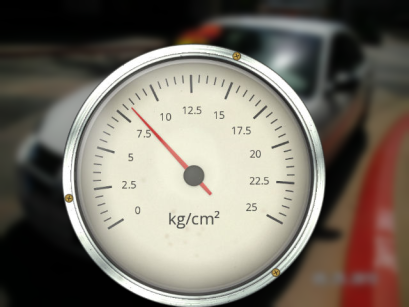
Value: 8.25 (kg/cm²)
